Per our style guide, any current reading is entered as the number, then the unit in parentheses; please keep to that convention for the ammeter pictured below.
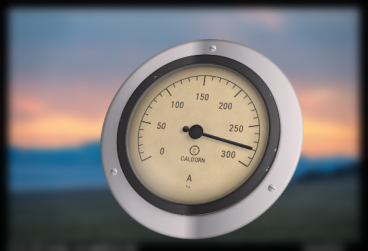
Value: 280 (A)
